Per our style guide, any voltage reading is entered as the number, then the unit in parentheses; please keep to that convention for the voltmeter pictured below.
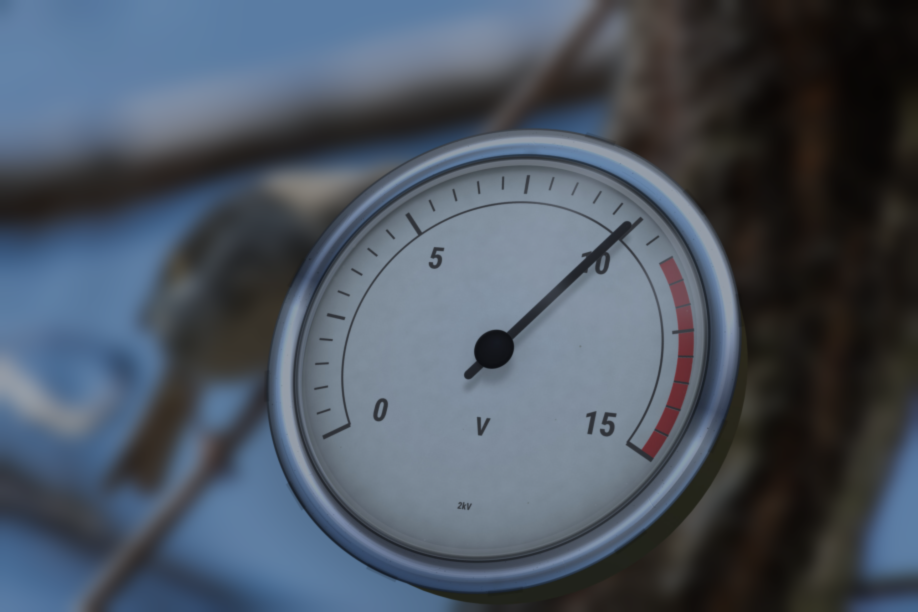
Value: 10 (V)
